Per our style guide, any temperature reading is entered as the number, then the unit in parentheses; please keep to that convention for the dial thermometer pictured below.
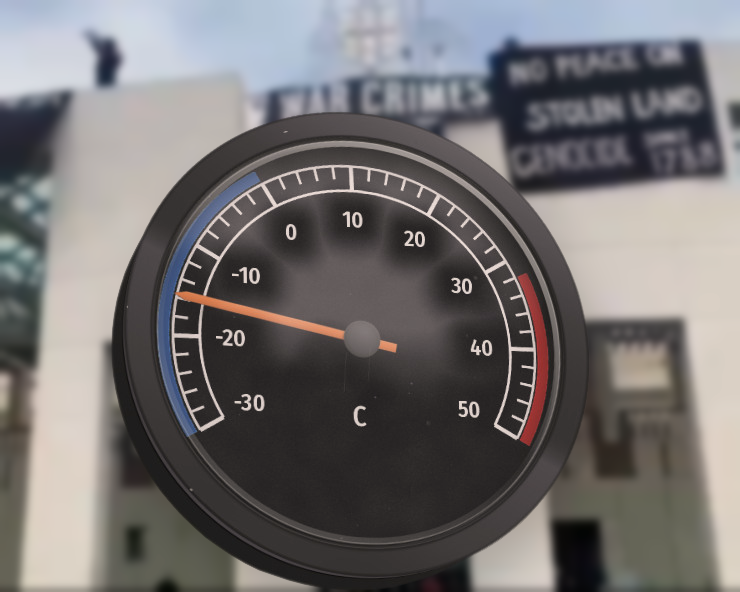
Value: -16 (°C)
